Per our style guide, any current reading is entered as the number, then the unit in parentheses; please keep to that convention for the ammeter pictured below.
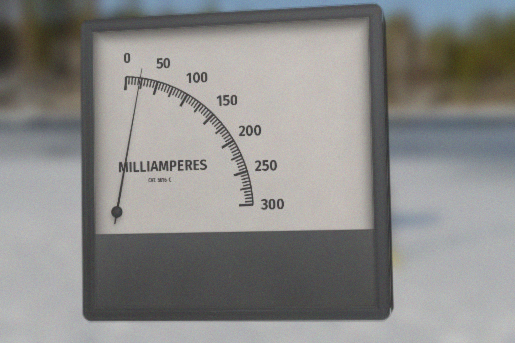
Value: 25 (mA)
